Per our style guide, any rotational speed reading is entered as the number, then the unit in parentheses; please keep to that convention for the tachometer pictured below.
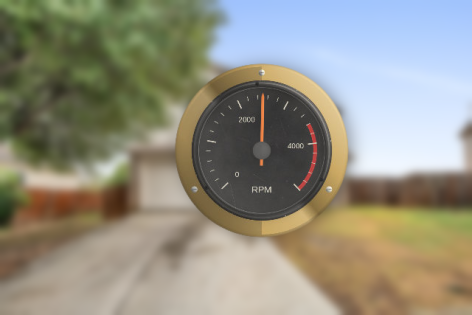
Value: 2500 (rpm)
